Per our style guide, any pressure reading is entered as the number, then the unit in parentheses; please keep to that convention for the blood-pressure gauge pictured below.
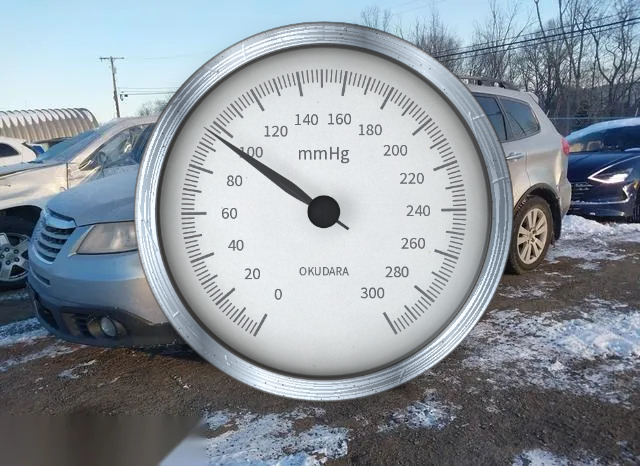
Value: 96 (mmHg)
